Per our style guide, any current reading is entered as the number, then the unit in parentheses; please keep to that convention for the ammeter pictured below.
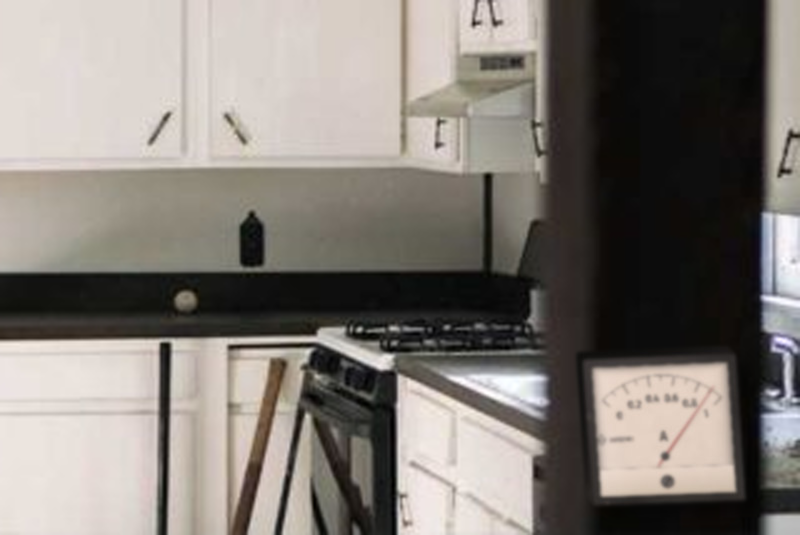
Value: 0.9 (A)
